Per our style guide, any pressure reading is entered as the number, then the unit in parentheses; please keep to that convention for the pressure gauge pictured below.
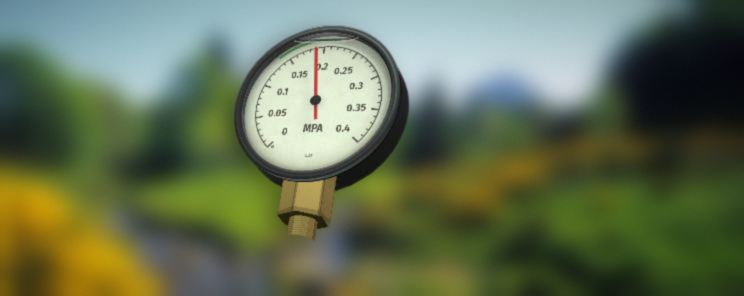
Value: 0.19 (MPa)
